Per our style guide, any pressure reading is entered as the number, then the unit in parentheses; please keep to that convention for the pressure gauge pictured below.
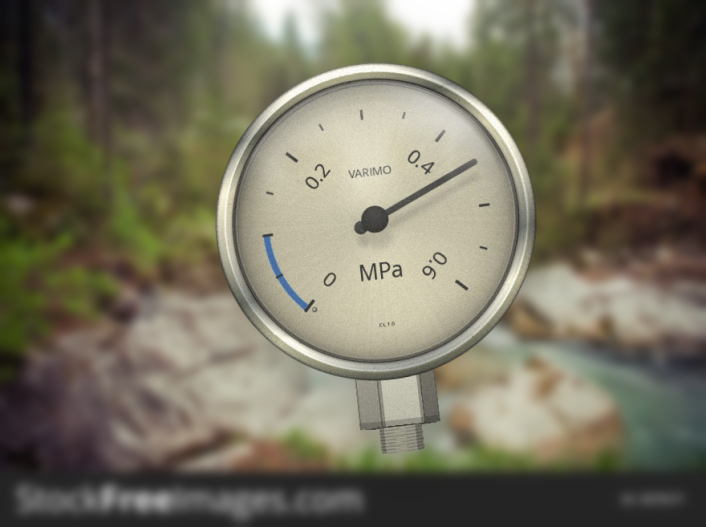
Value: 0.45 (MPa)
